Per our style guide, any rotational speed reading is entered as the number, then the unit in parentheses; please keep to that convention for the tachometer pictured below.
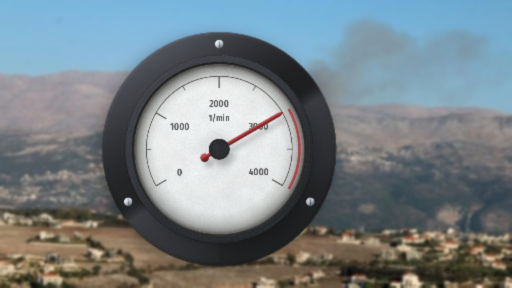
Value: 3000 (rpm)
